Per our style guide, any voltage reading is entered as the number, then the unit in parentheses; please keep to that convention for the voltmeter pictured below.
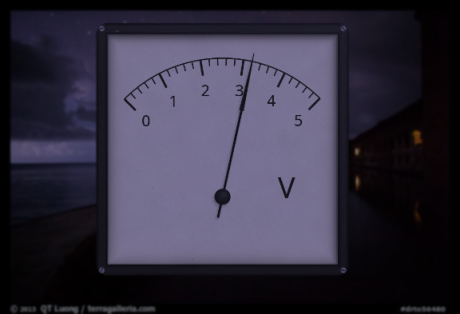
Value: 3.2 (V)
